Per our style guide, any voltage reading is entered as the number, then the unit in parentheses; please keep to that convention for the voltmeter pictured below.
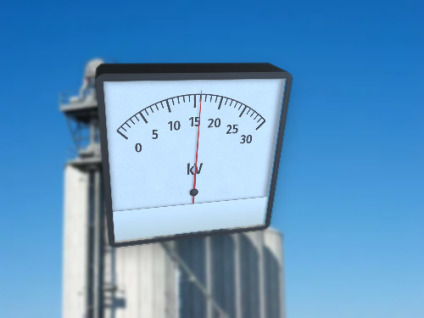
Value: 16 (kV)
